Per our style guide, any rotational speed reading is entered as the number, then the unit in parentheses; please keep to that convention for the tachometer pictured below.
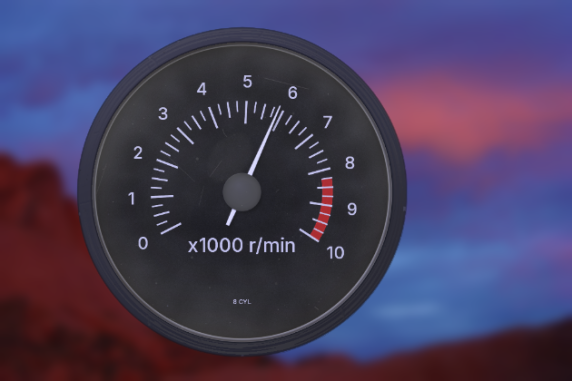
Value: 5875 (rpm)
